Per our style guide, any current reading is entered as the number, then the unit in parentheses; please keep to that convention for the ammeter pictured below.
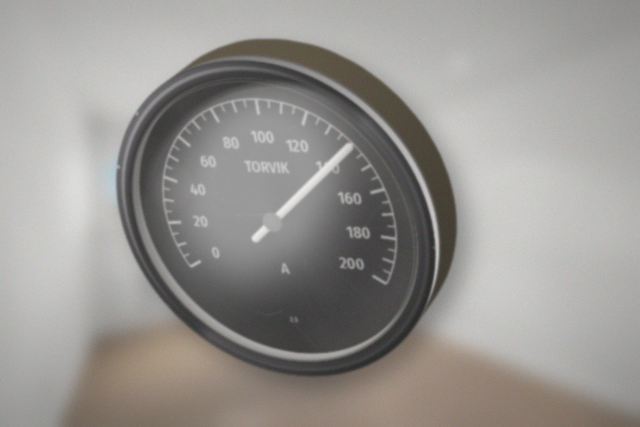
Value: 140 (A)
